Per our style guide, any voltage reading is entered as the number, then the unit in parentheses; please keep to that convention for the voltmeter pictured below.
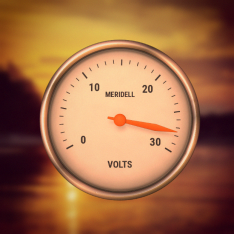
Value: 27.5 (V)
